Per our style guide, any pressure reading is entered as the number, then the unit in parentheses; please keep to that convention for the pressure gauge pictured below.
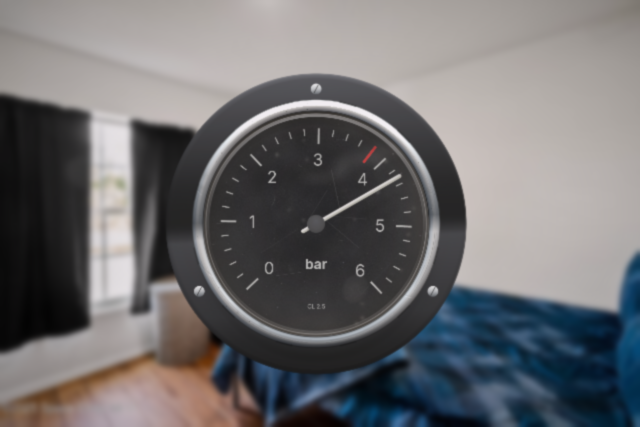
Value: 4.3 (bar)
